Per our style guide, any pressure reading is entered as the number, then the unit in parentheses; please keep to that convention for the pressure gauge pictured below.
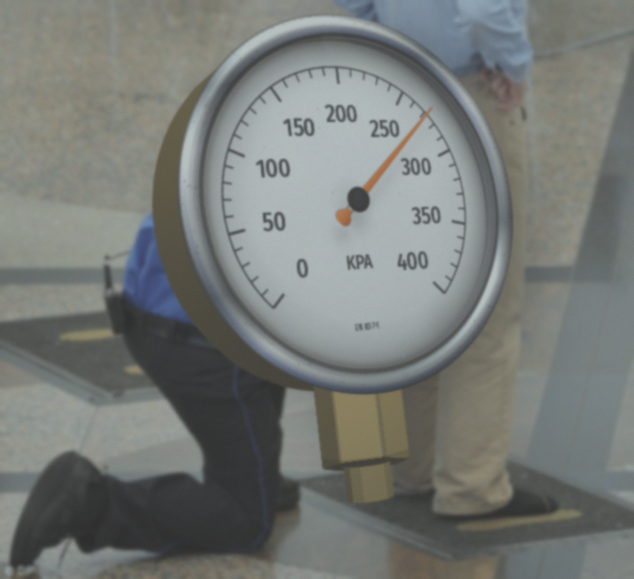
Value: 270 (kPa)
